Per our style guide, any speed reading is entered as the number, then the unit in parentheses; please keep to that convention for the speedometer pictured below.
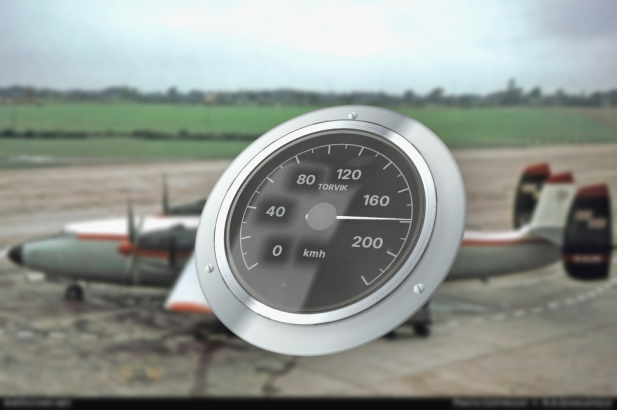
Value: 180 (km/h)
